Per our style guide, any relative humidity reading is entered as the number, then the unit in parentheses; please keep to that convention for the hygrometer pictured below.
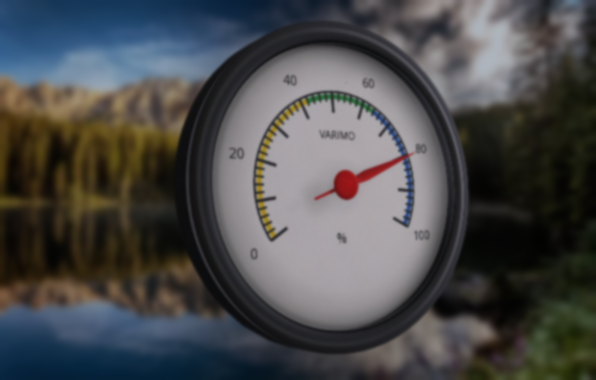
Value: 80 (%)
